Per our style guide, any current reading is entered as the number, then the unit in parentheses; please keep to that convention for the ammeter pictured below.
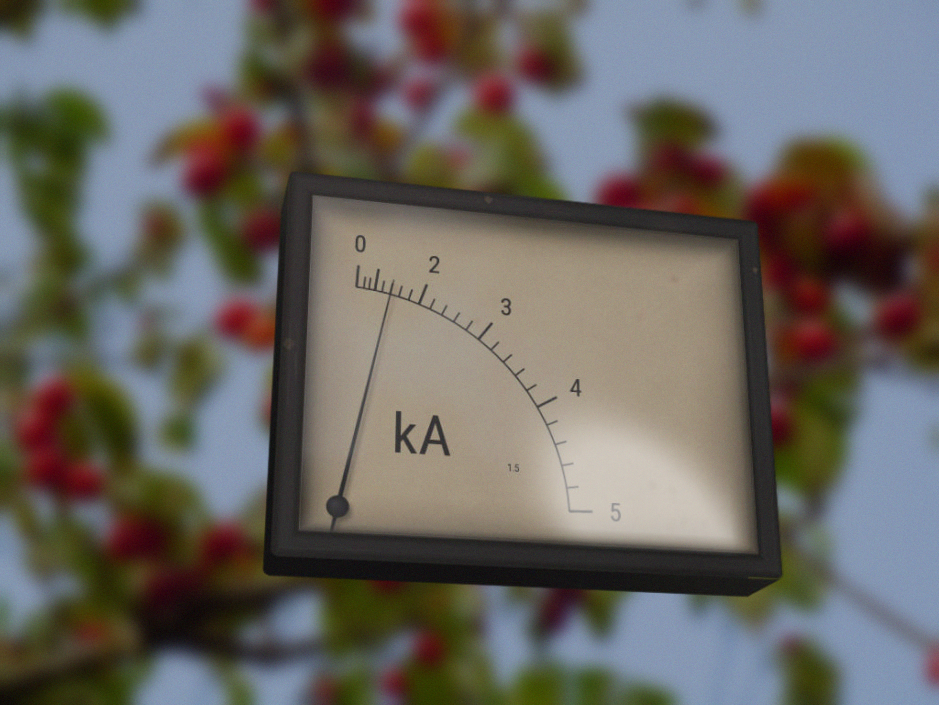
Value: 1.4 (kA)
